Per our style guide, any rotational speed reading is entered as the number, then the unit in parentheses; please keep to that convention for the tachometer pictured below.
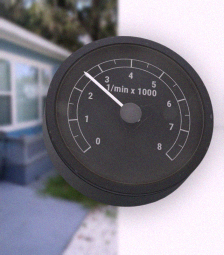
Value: 2500 (rpm)
